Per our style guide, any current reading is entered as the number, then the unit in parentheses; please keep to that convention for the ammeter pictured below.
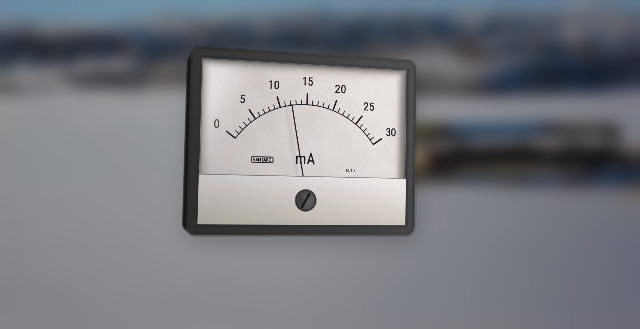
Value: 12 (mA)
